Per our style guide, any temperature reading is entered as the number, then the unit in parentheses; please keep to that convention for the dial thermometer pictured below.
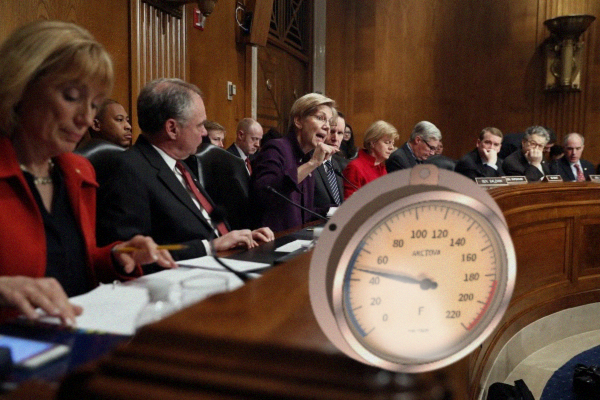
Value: 48 (°F)
